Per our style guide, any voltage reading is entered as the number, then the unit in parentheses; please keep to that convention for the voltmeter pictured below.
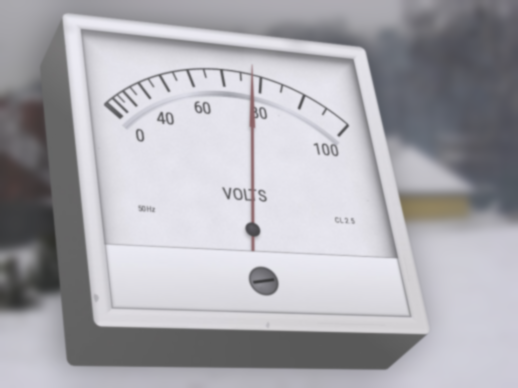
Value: 77.5 (V)
